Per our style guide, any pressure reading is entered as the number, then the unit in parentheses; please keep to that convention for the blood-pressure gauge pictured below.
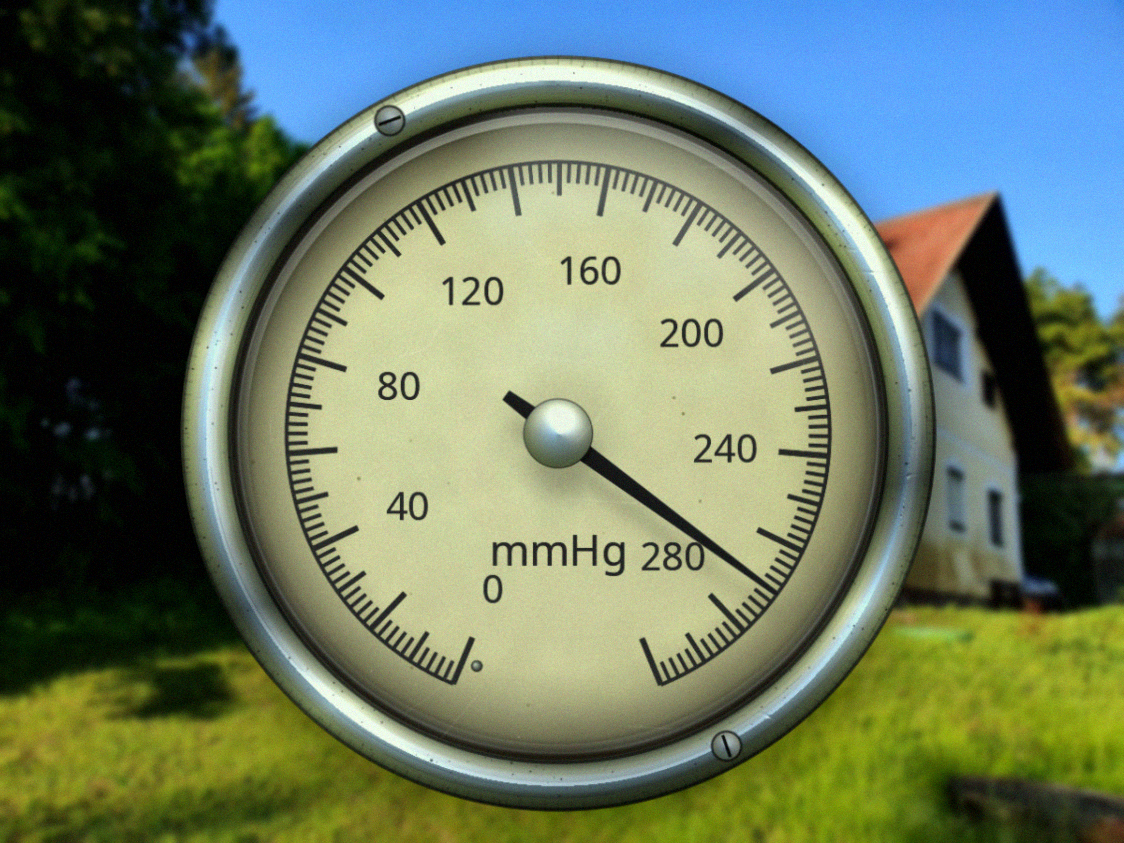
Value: 270 (mmHg)
